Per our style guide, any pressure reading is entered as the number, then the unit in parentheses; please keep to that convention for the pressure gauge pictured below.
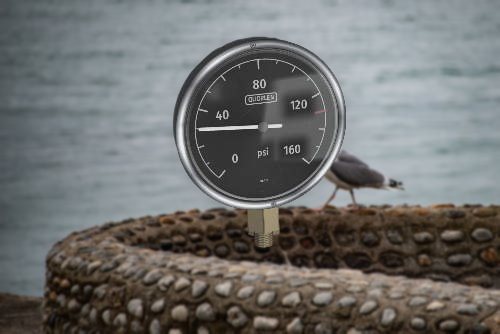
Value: 30 (psi)
